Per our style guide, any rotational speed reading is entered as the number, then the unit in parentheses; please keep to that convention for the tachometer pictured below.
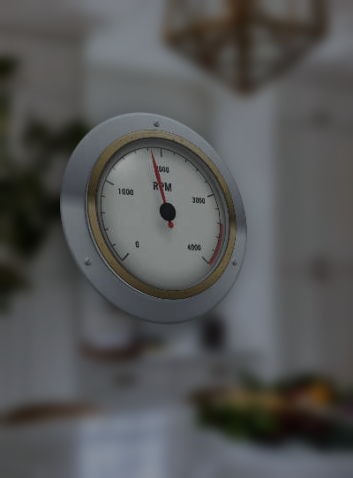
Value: 1800 (rpm)
